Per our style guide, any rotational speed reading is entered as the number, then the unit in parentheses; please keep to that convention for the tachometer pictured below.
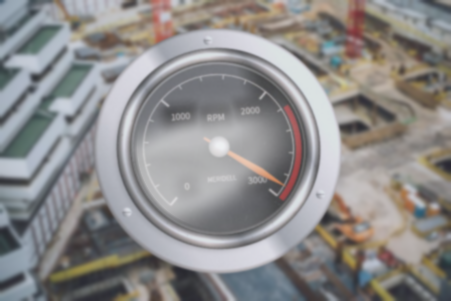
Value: 2900 (rpm)
